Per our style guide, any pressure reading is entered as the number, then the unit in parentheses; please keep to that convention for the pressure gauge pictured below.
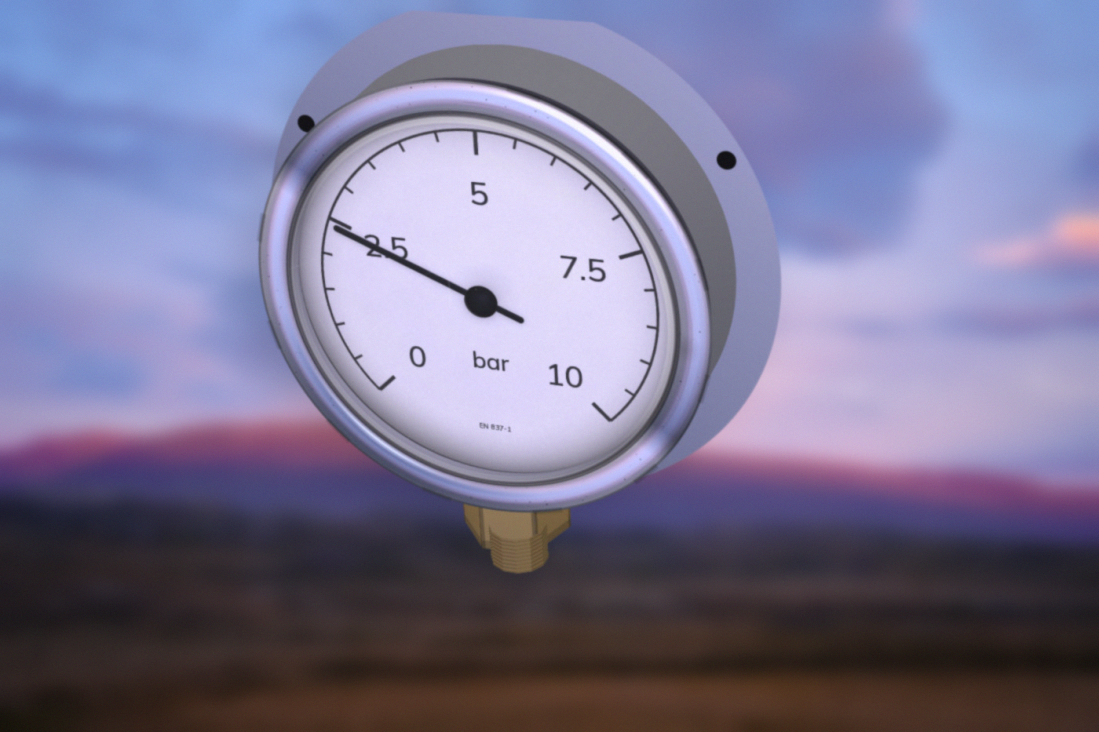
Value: 2.5 (bar)
